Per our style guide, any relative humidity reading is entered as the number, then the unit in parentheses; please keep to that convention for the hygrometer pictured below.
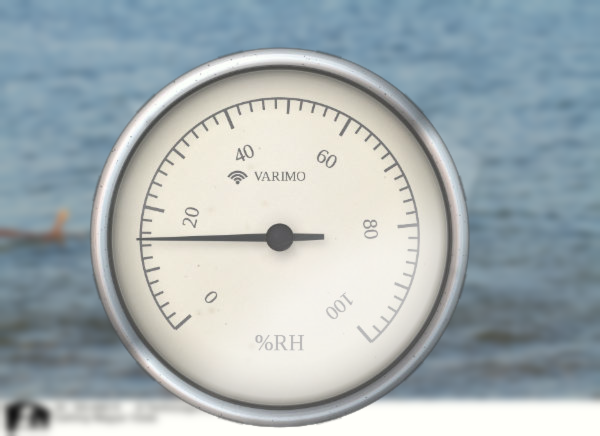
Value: 15 (%)
